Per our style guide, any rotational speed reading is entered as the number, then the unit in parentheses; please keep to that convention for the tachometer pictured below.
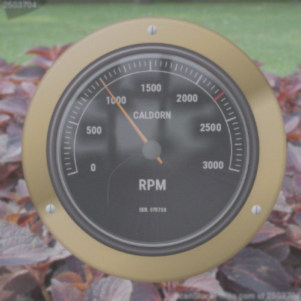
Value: 1000 (rpm)
